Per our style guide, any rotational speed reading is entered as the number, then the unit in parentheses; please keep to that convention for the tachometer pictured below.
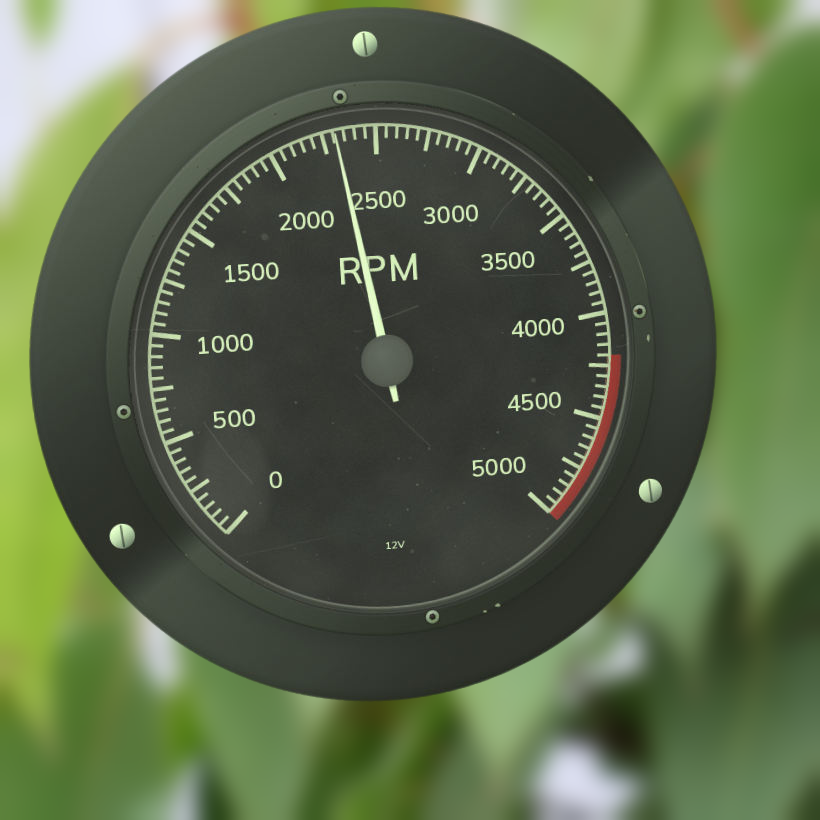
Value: 2300 (rpm)
